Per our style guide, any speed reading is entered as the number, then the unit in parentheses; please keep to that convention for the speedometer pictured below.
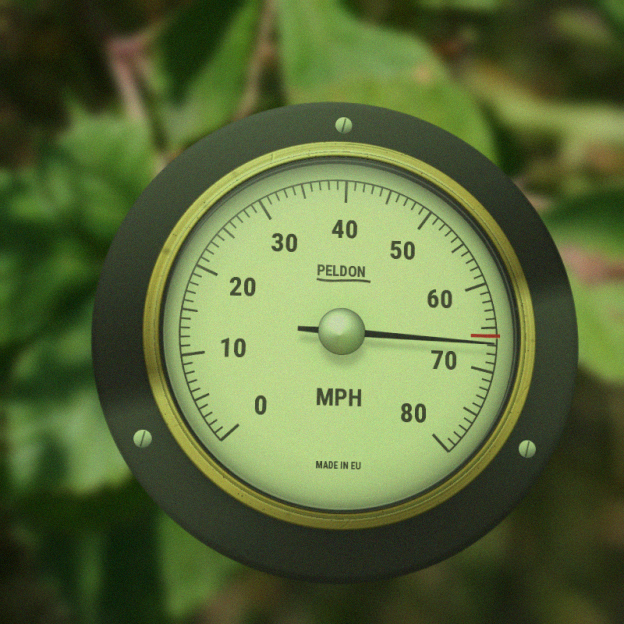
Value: 67 (mph)
